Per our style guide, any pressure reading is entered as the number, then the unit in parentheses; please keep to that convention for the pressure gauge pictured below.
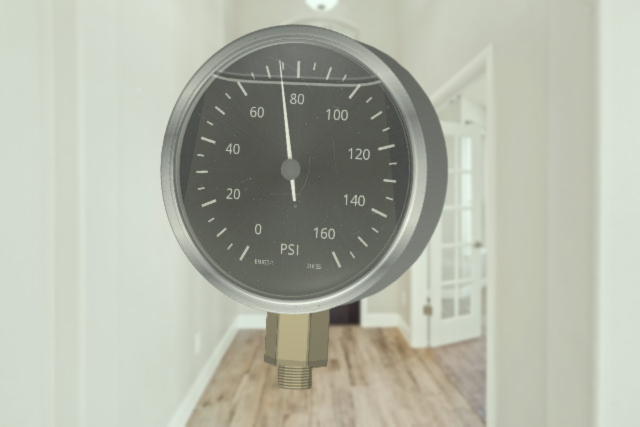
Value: 75 (psi)
